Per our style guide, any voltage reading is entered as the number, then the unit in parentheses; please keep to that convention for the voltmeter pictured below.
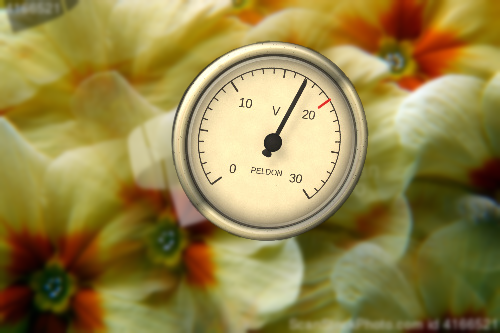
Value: 17 (V)
